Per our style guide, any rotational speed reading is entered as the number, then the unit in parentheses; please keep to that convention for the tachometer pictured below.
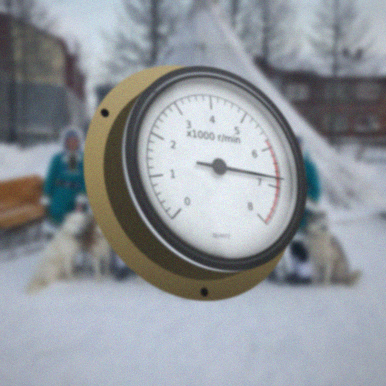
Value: 6800 (rpm)
